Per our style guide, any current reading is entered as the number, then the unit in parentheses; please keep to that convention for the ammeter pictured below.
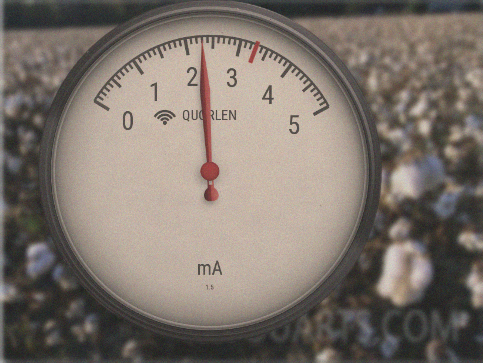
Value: 2.3 (mA)
